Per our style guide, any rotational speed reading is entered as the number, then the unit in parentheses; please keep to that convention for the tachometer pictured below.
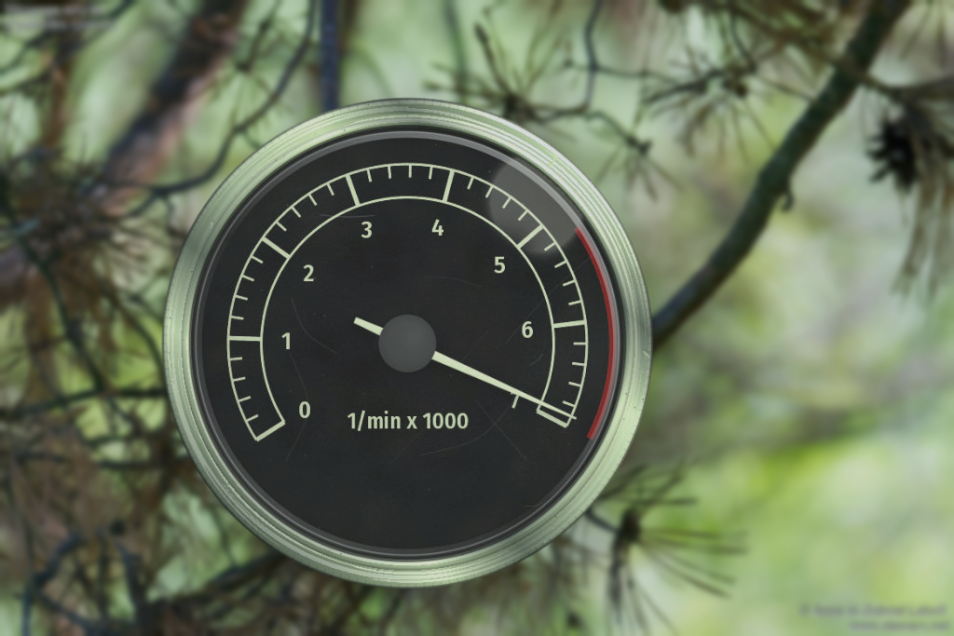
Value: 6900 (rpm)
